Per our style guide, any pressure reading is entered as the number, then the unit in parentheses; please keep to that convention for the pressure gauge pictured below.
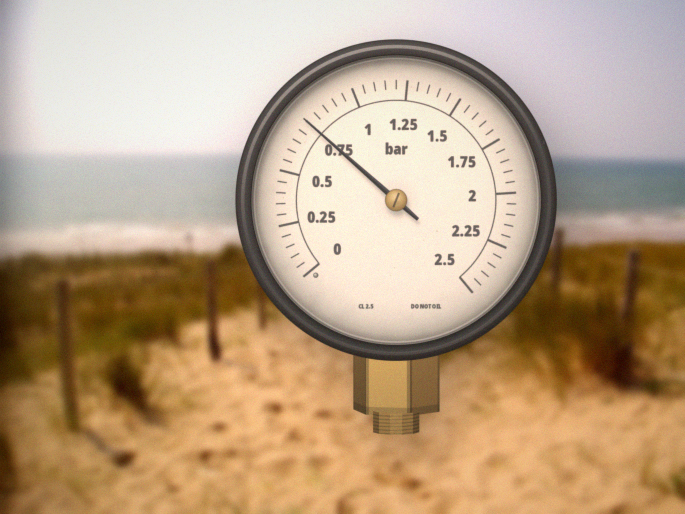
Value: 0.75 (bar)
